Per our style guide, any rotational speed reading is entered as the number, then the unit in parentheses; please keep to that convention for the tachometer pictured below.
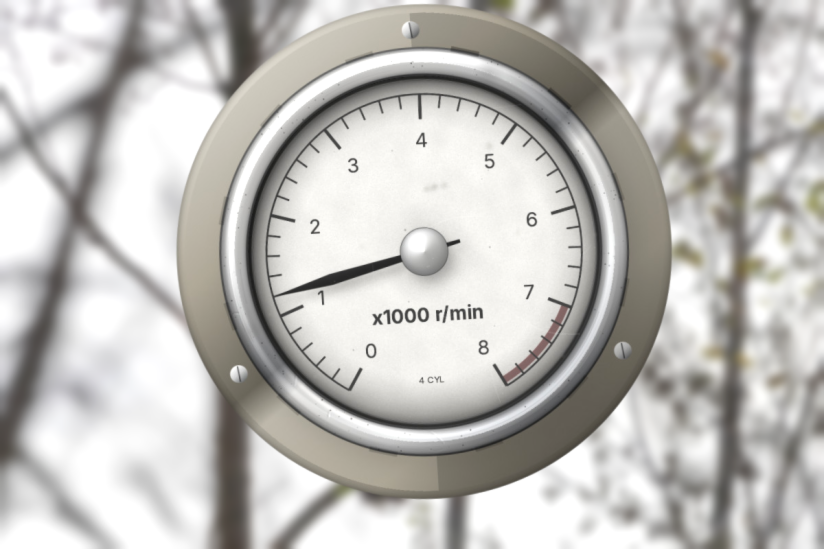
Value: 1200 (rpm)
